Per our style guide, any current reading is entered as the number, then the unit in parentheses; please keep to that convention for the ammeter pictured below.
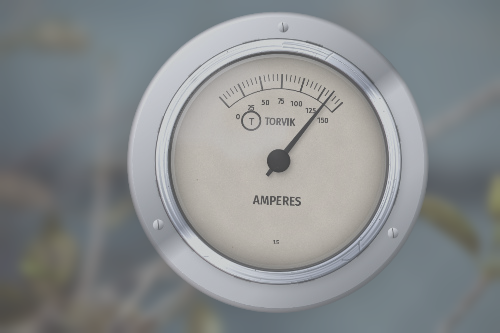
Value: 135 (A)
